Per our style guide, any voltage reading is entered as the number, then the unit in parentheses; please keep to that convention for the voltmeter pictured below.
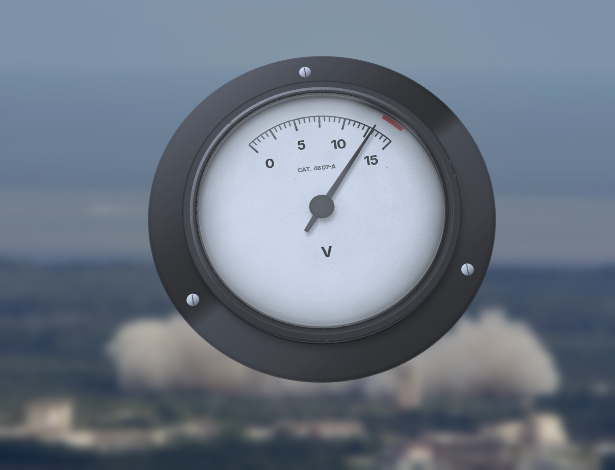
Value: 13 (V)
